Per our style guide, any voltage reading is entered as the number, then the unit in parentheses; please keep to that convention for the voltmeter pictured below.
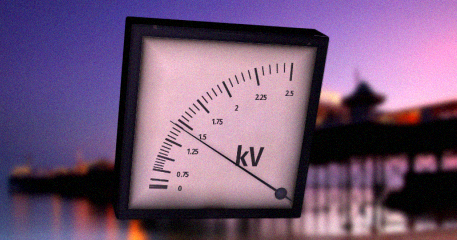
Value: 1.45 (kV)
